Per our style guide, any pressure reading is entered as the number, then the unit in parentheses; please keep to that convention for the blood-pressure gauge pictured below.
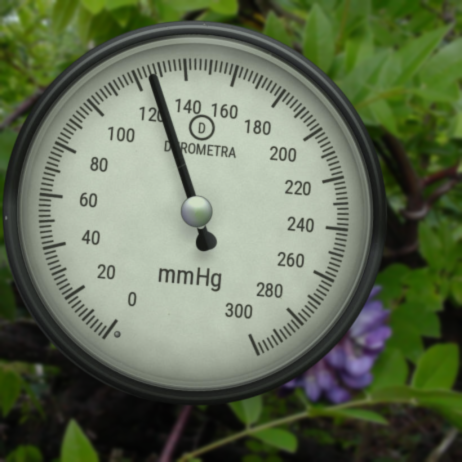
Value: 126 (mmHg)
